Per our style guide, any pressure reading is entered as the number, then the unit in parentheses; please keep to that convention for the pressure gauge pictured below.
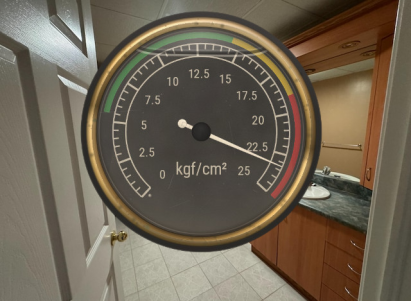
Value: 23.25 (kg/cm²)
